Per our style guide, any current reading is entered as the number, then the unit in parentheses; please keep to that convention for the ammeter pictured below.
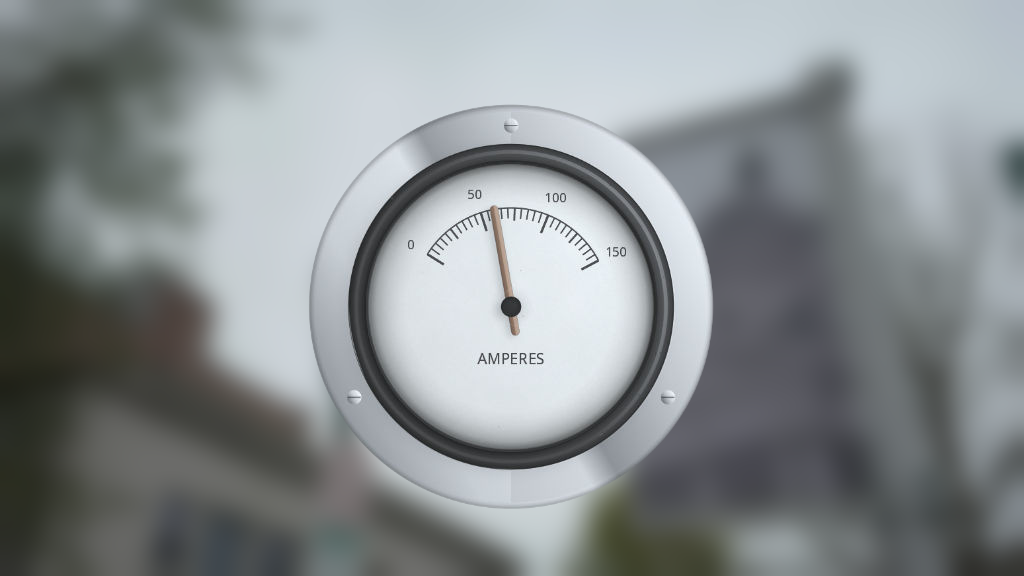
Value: 60 (A)
